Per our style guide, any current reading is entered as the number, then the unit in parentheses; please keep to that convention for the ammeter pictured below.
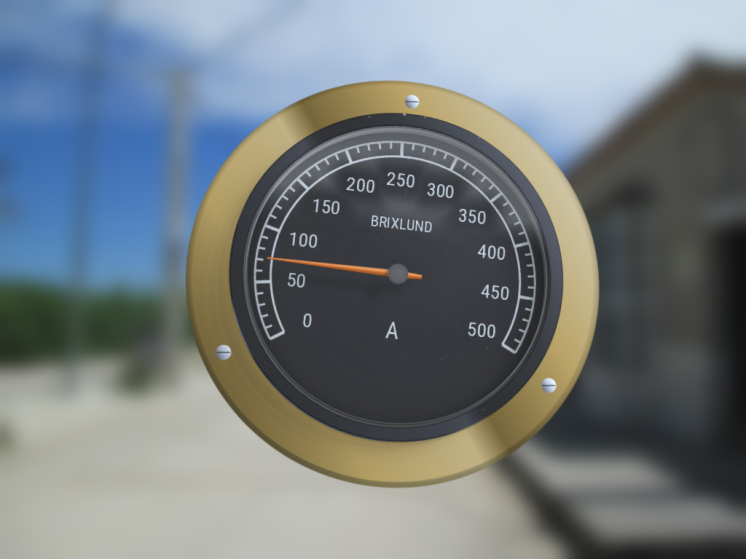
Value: 70 (A)
